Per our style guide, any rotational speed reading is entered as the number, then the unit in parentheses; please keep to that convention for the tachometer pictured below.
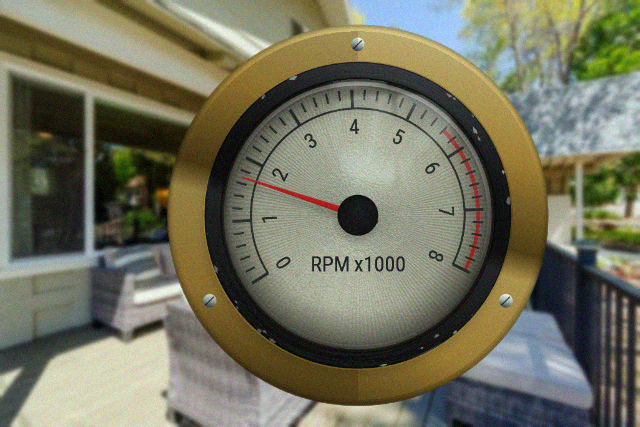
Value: 1700 (rpm)
